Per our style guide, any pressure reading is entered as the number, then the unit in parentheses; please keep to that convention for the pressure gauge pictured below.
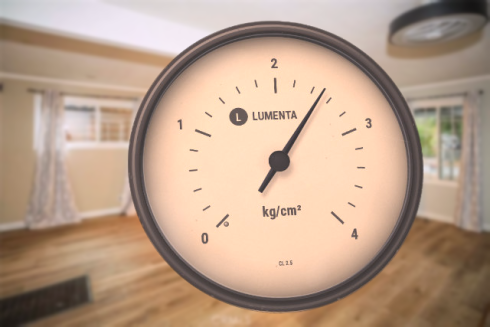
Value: 2.5 (kg/cm²)
